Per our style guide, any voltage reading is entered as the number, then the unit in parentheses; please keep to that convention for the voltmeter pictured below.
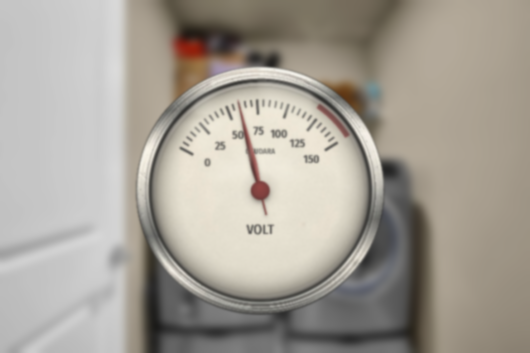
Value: 60 (V)
